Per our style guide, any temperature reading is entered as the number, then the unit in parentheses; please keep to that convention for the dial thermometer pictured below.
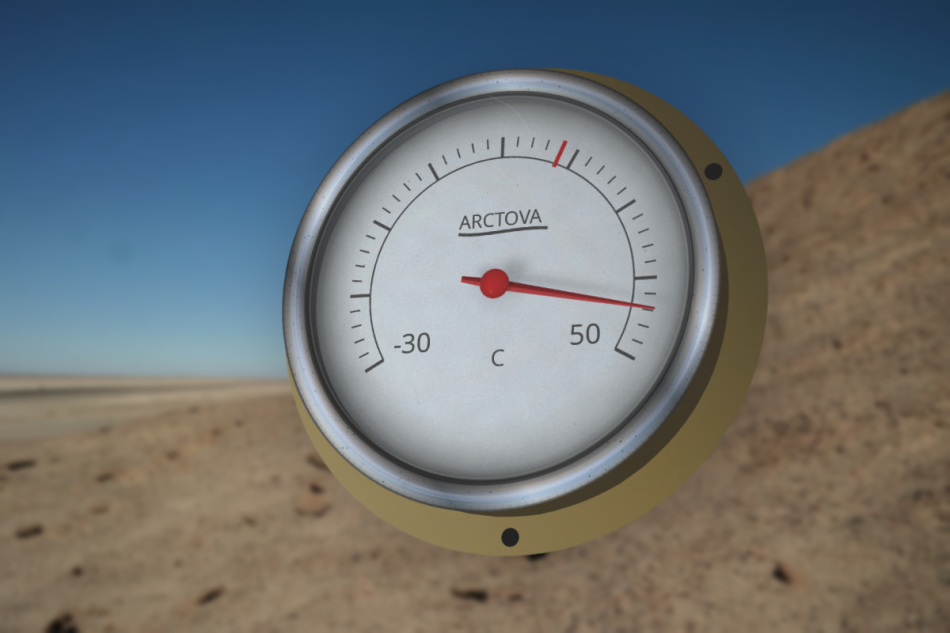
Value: 44 (°C)
